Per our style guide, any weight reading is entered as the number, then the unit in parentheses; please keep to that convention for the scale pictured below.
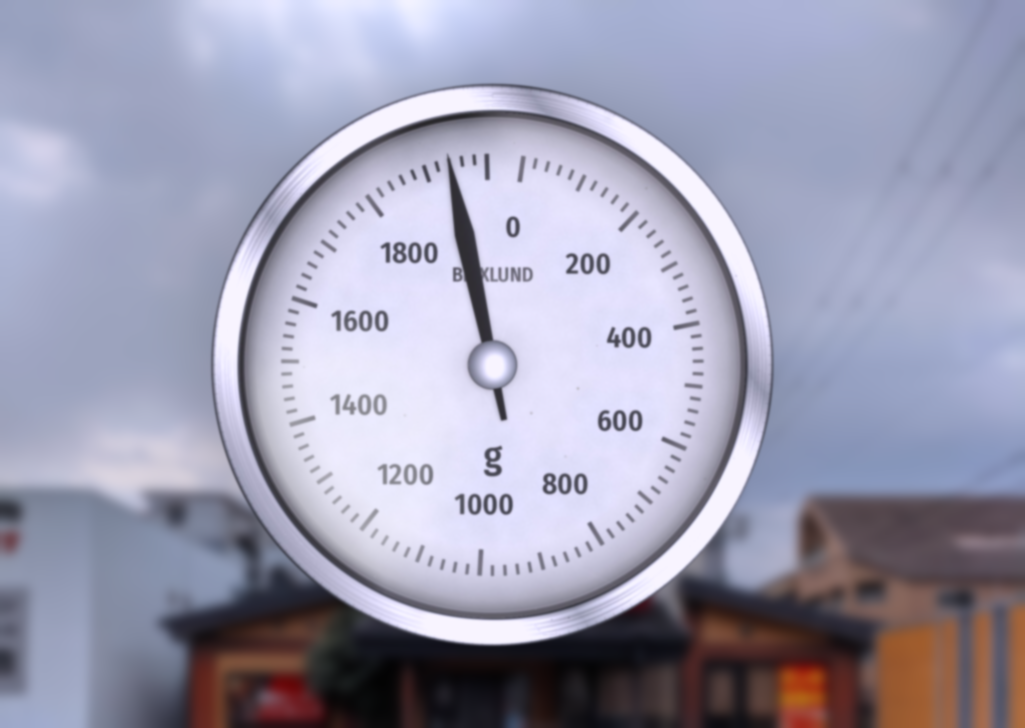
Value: 1940 (g)
